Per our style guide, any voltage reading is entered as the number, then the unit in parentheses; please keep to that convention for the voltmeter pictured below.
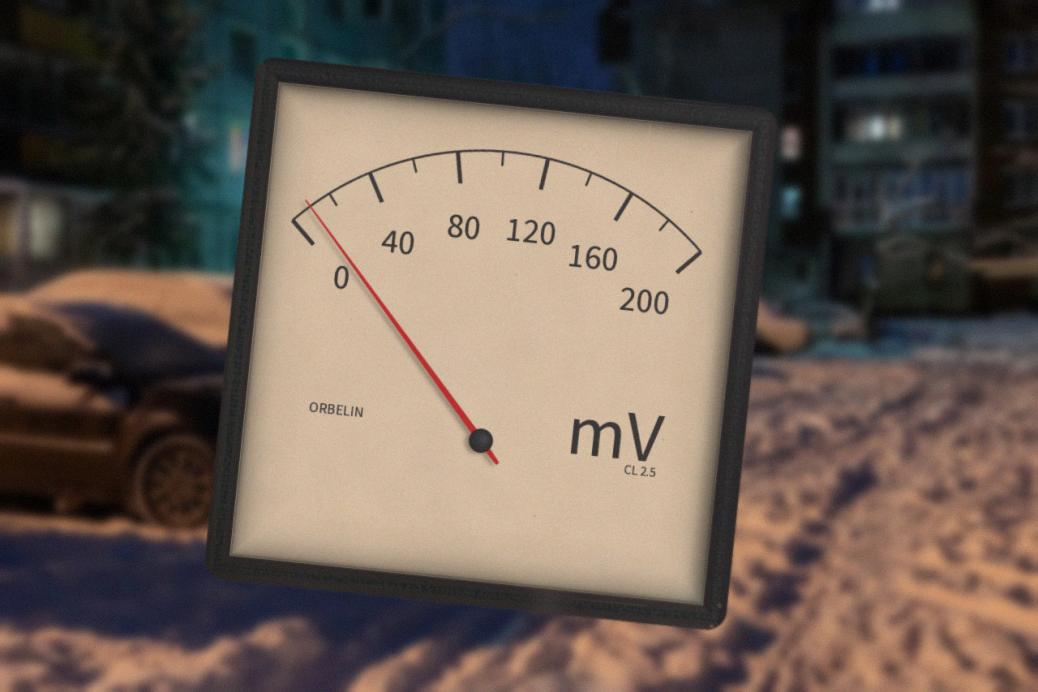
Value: 10 (mV)
